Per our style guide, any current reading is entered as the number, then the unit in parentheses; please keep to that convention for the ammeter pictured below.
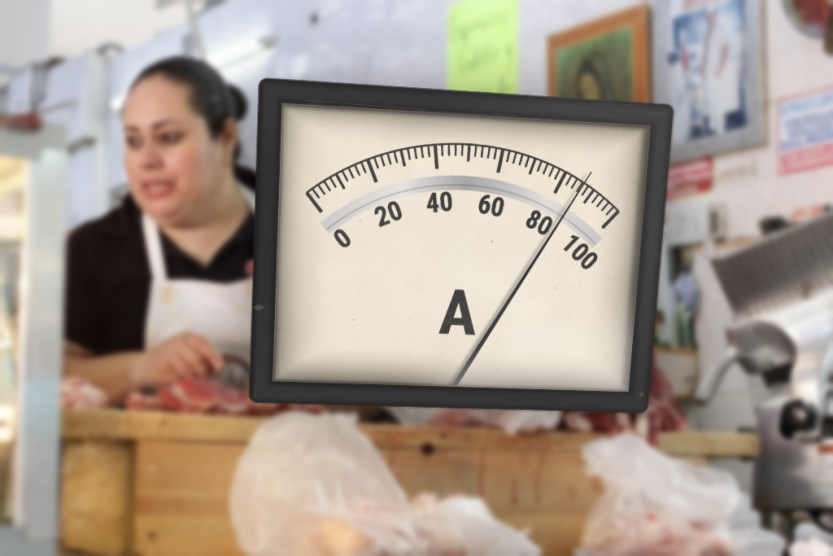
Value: 86 (A)
